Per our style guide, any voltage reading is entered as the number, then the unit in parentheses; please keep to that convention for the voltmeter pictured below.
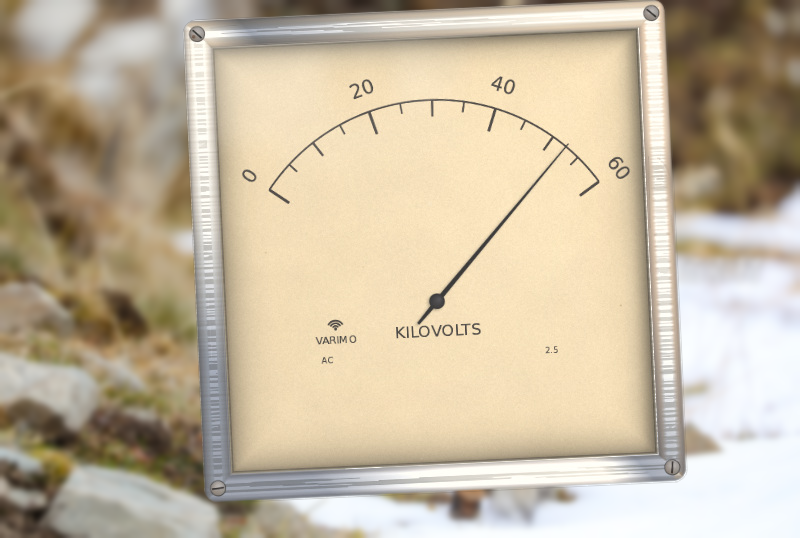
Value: 52.5 (kV)
